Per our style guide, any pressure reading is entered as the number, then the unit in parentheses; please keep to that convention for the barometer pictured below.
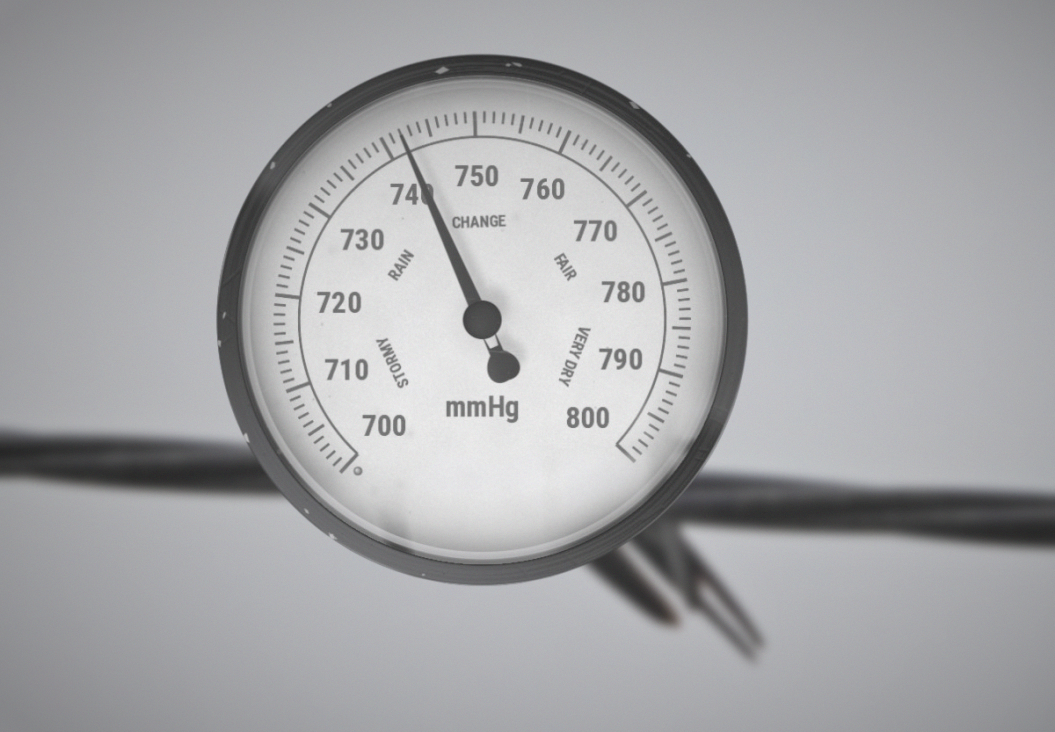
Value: 742 (mmHg)
